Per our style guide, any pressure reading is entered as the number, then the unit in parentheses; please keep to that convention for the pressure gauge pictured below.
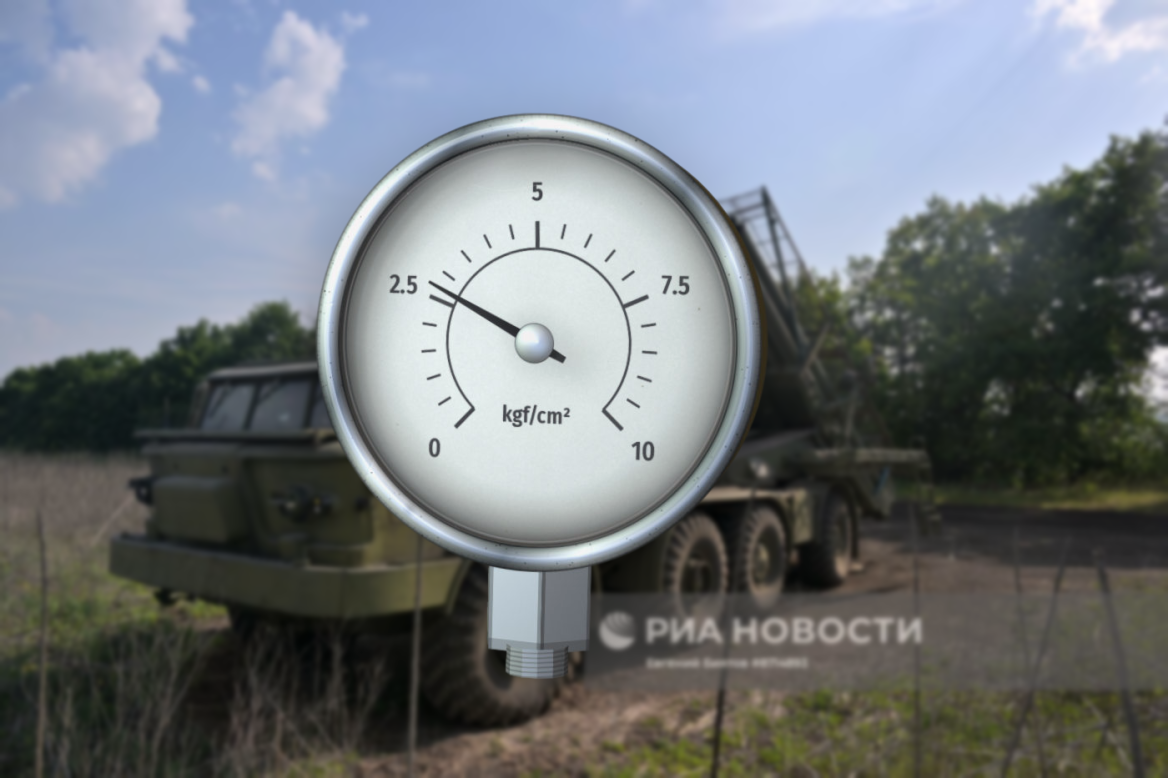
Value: 2.75 (kg/cm²)
